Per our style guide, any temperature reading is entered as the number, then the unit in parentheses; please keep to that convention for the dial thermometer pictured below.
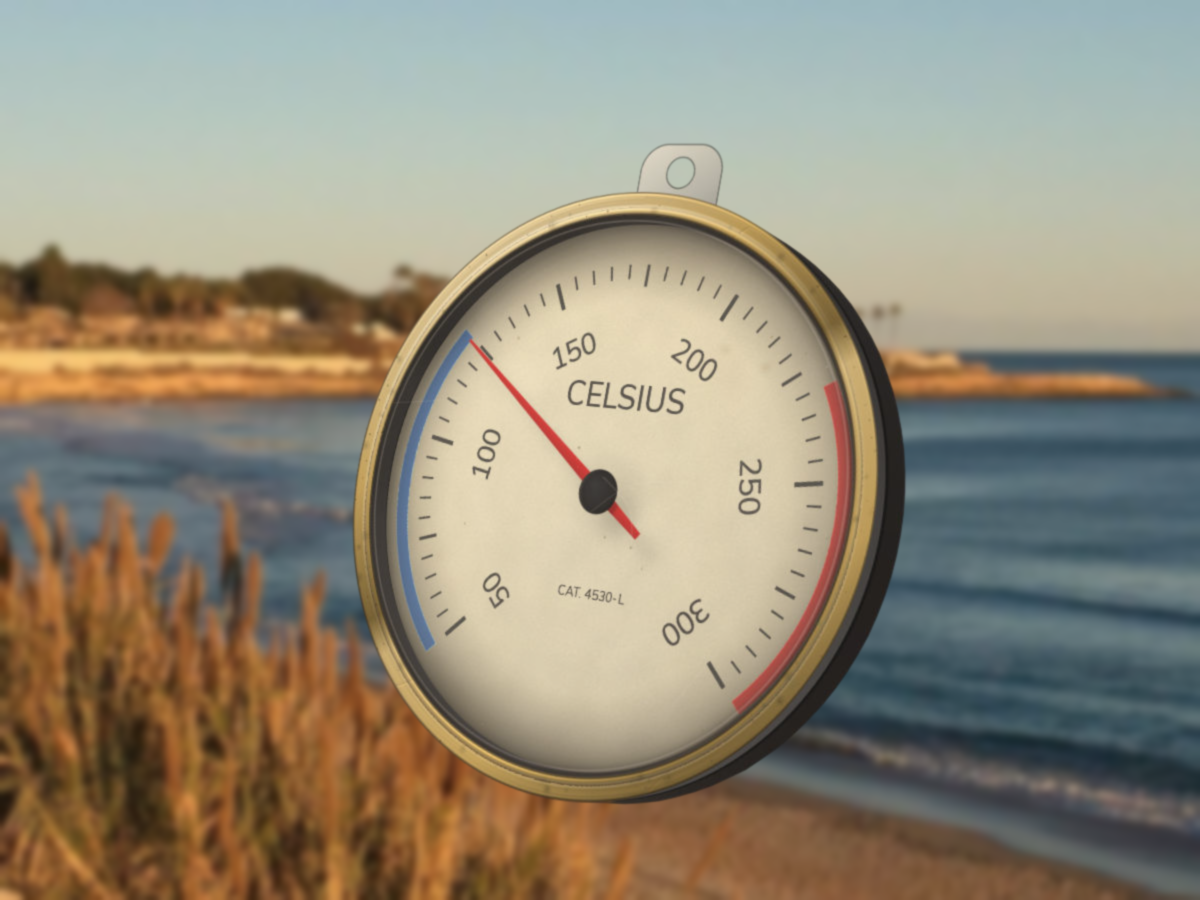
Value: 125 (°C)
